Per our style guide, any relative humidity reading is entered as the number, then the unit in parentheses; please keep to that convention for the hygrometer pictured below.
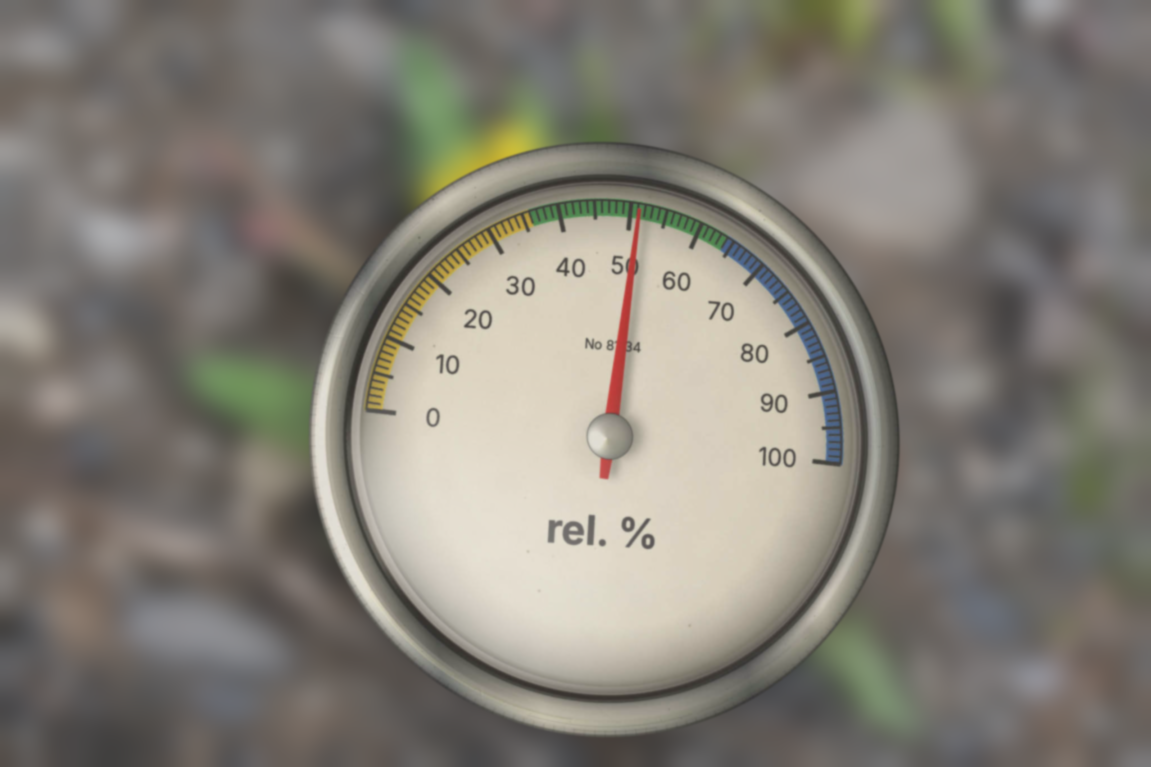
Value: 51 (%)
